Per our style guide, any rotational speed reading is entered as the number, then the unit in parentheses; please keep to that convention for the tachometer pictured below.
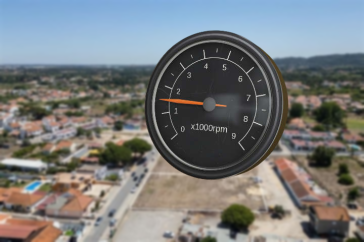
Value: 1500 (rpm)
